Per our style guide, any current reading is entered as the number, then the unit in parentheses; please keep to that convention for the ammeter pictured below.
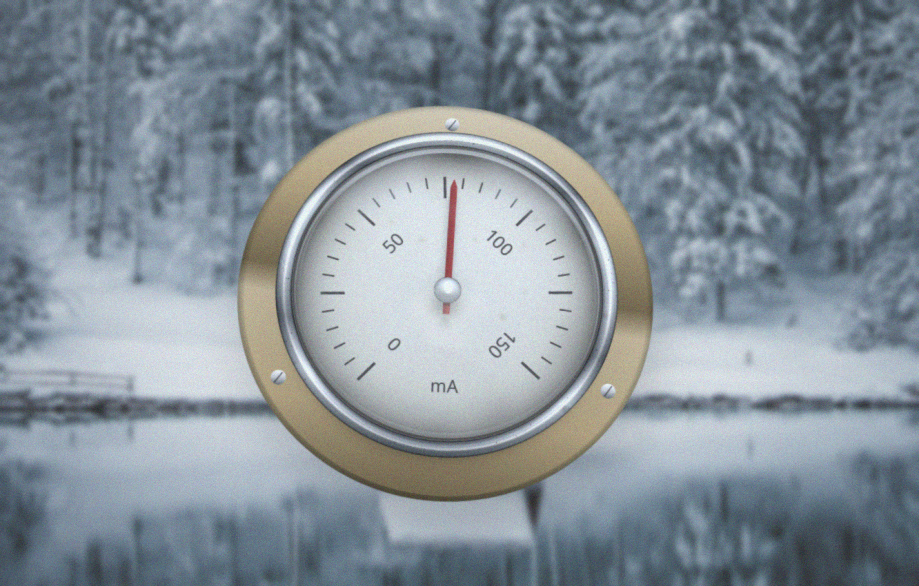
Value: 77.5 (mA)
